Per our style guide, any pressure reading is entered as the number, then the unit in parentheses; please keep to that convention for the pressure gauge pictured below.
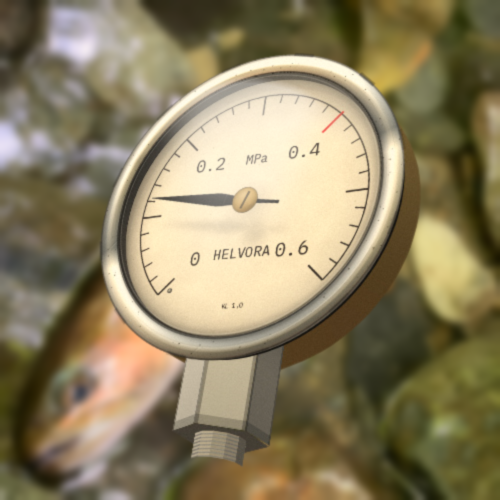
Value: 0.12 (MPa)
